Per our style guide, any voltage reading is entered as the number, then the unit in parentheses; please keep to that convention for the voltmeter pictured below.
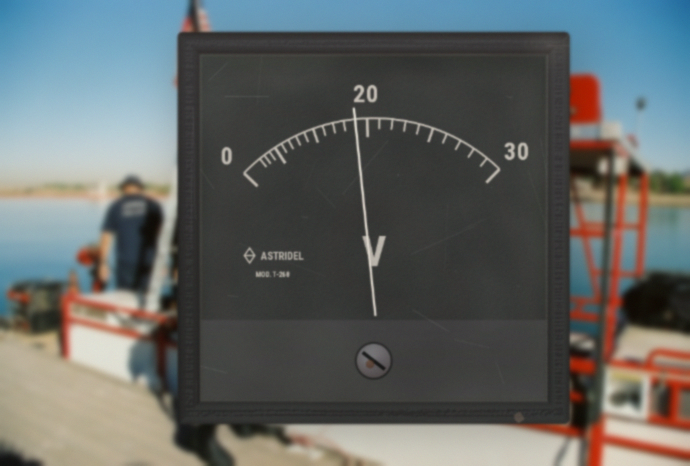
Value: 19 (V)
